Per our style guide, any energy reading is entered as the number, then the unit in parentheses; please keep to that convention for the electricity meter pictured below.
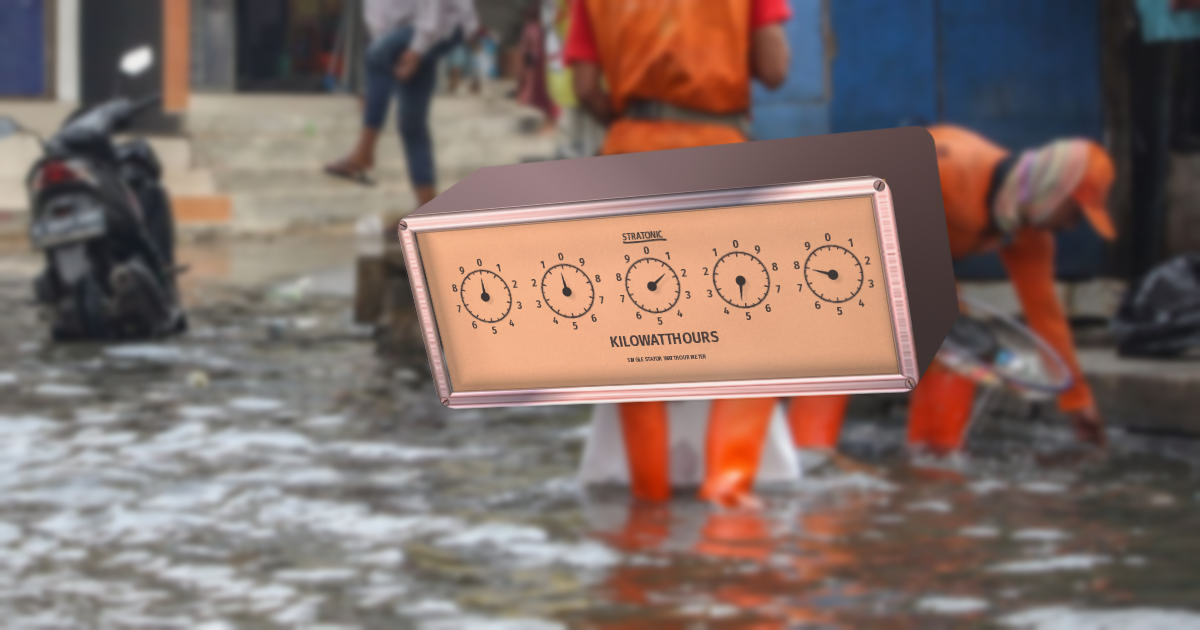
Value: 148 (kWh)
